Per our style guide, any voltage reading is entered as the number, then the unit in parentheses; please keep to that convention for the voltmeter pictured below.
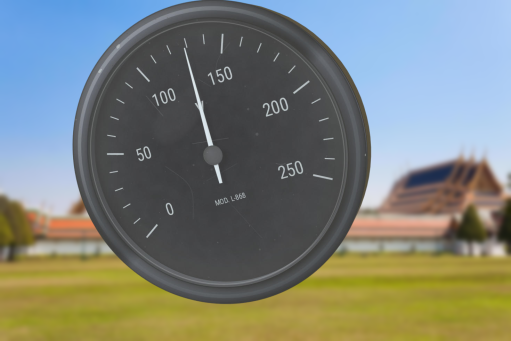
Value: 130 (V)
